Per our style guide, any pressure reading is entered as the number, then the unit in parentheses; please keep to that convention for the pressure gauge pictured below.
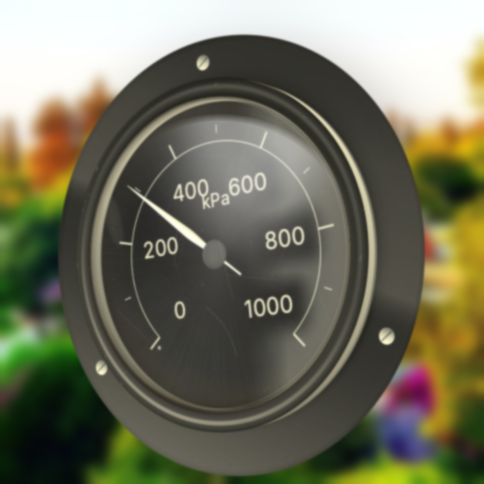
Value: 300 (kPa)
